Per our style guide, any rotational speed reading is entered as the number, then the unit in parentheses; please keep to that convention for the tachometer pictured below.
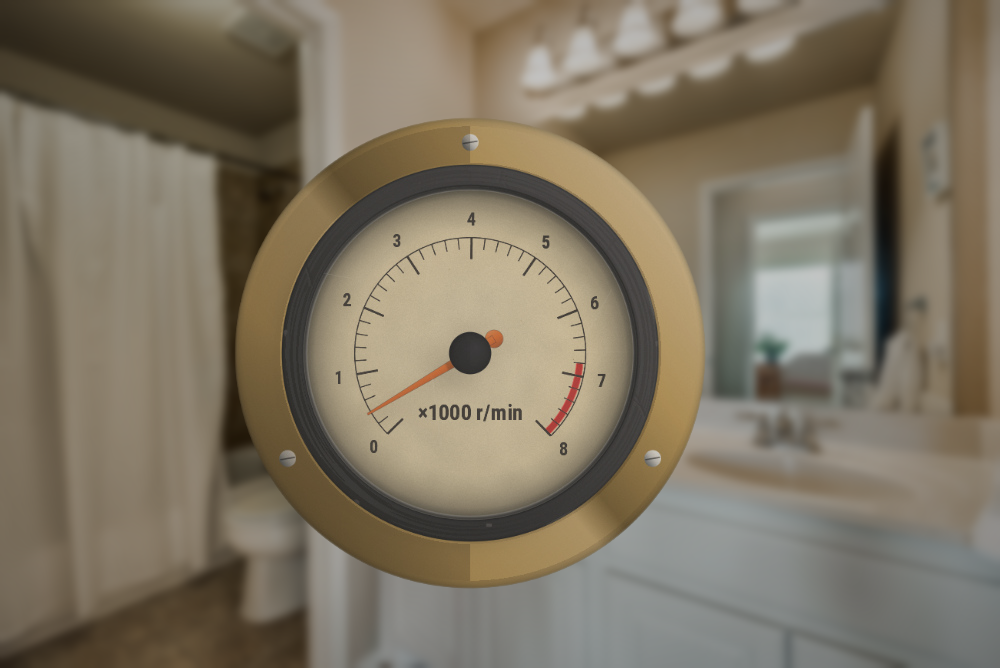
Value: 400 (rpm)
